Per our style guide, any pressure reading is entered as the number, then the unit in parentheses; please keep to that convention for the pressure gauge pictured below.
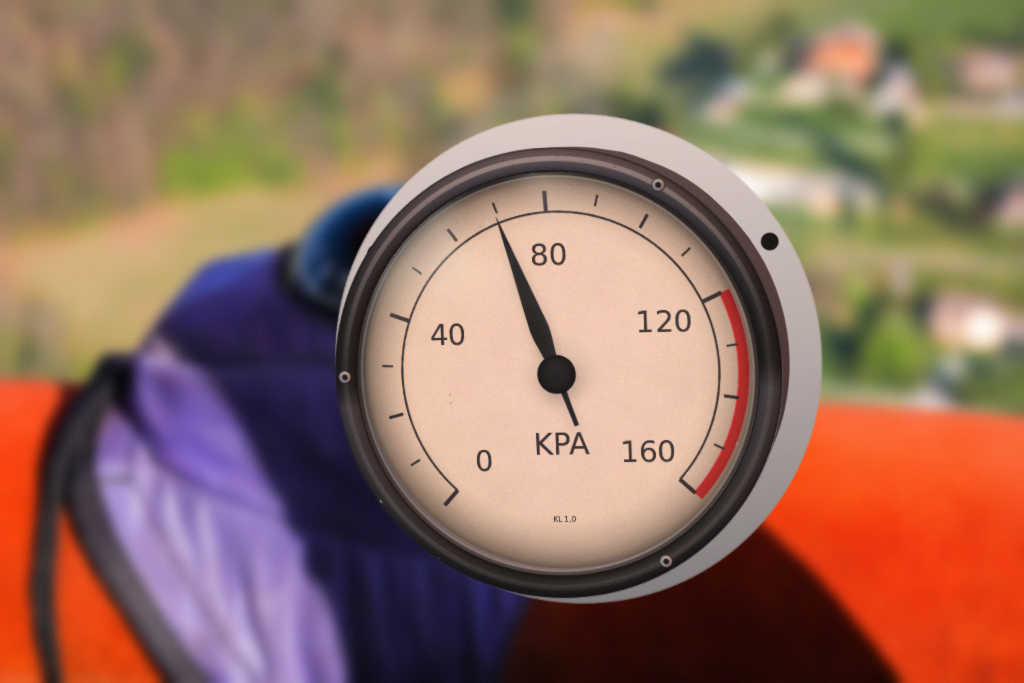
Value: 70 (kPa)
